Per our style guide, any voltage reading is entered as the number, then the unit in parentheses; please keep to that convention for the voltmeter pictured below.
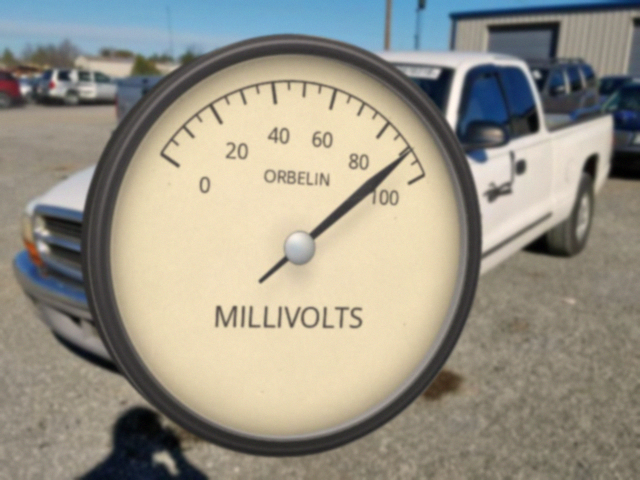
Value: 90 (mV)
